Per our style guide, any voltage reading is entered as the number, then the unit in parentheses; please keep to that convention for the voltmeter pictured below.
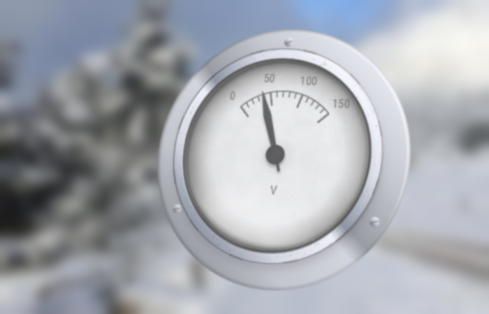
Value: 40 (V)
